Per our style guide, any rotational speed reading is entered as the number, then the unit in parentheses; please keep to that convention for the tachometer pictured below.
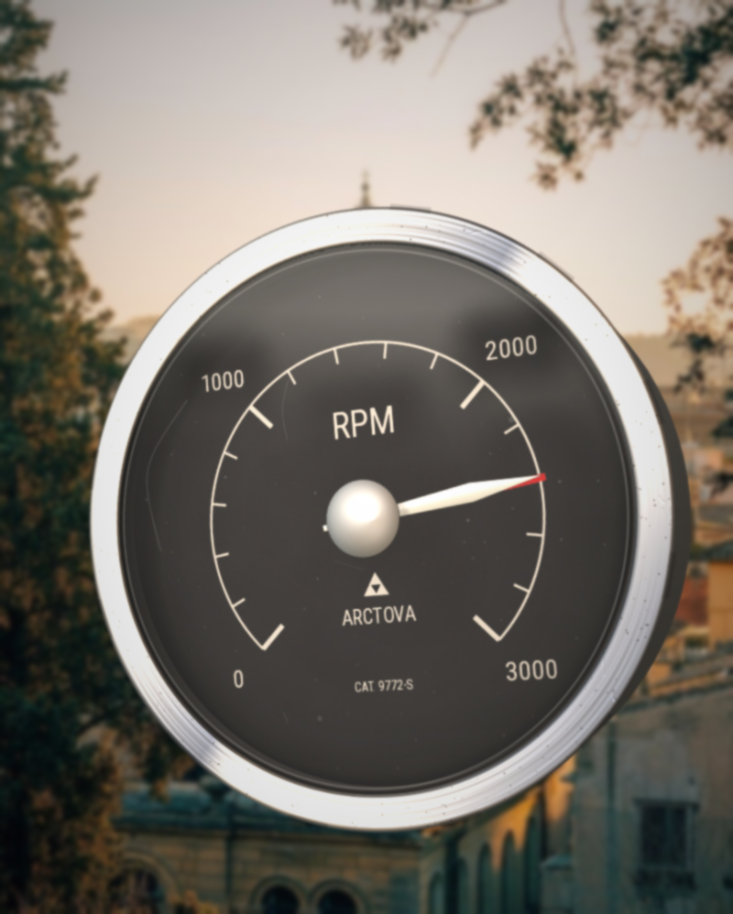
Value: 2400 (rpm)
